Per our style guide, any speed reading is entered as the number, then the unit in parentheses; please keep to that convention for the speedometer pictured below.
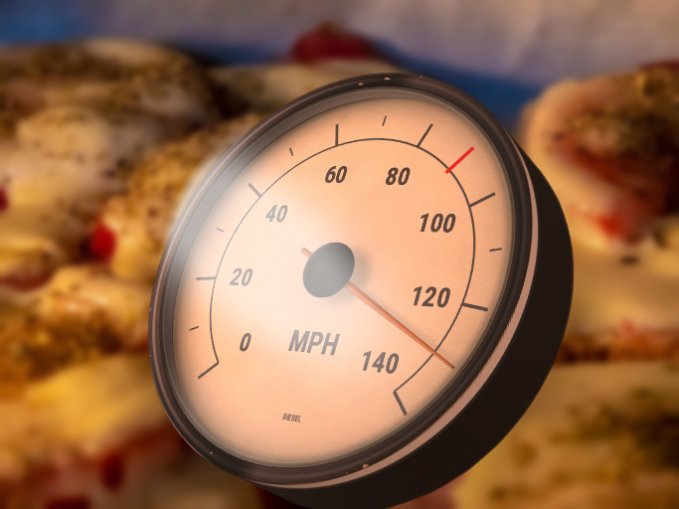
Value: 130 (mph)
